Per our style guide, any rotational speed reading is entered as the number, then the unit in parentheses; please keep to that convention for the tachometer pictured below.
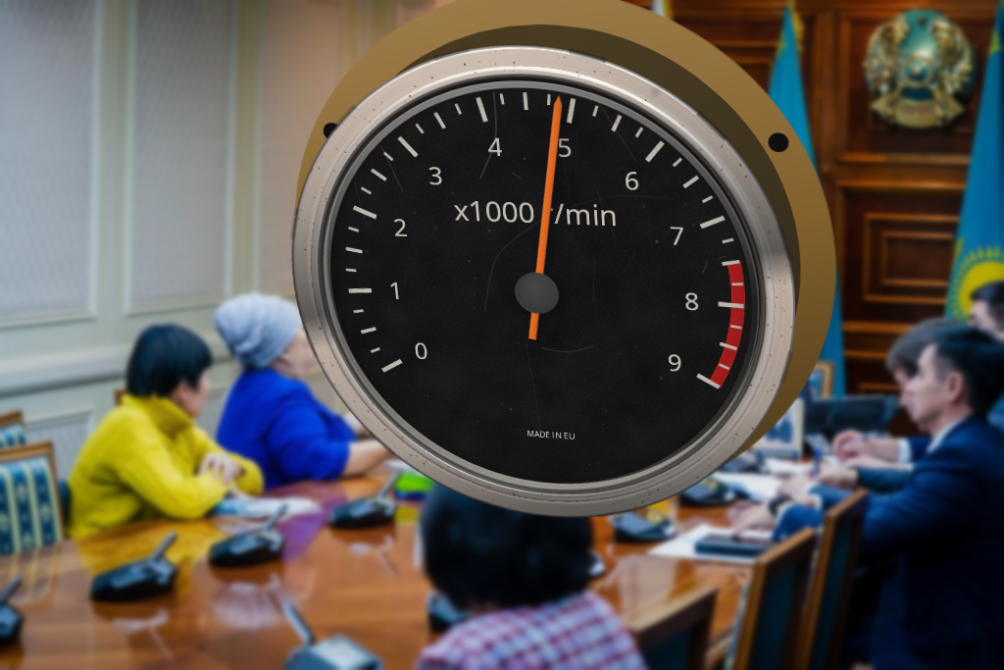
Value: 4875 (rpm)
